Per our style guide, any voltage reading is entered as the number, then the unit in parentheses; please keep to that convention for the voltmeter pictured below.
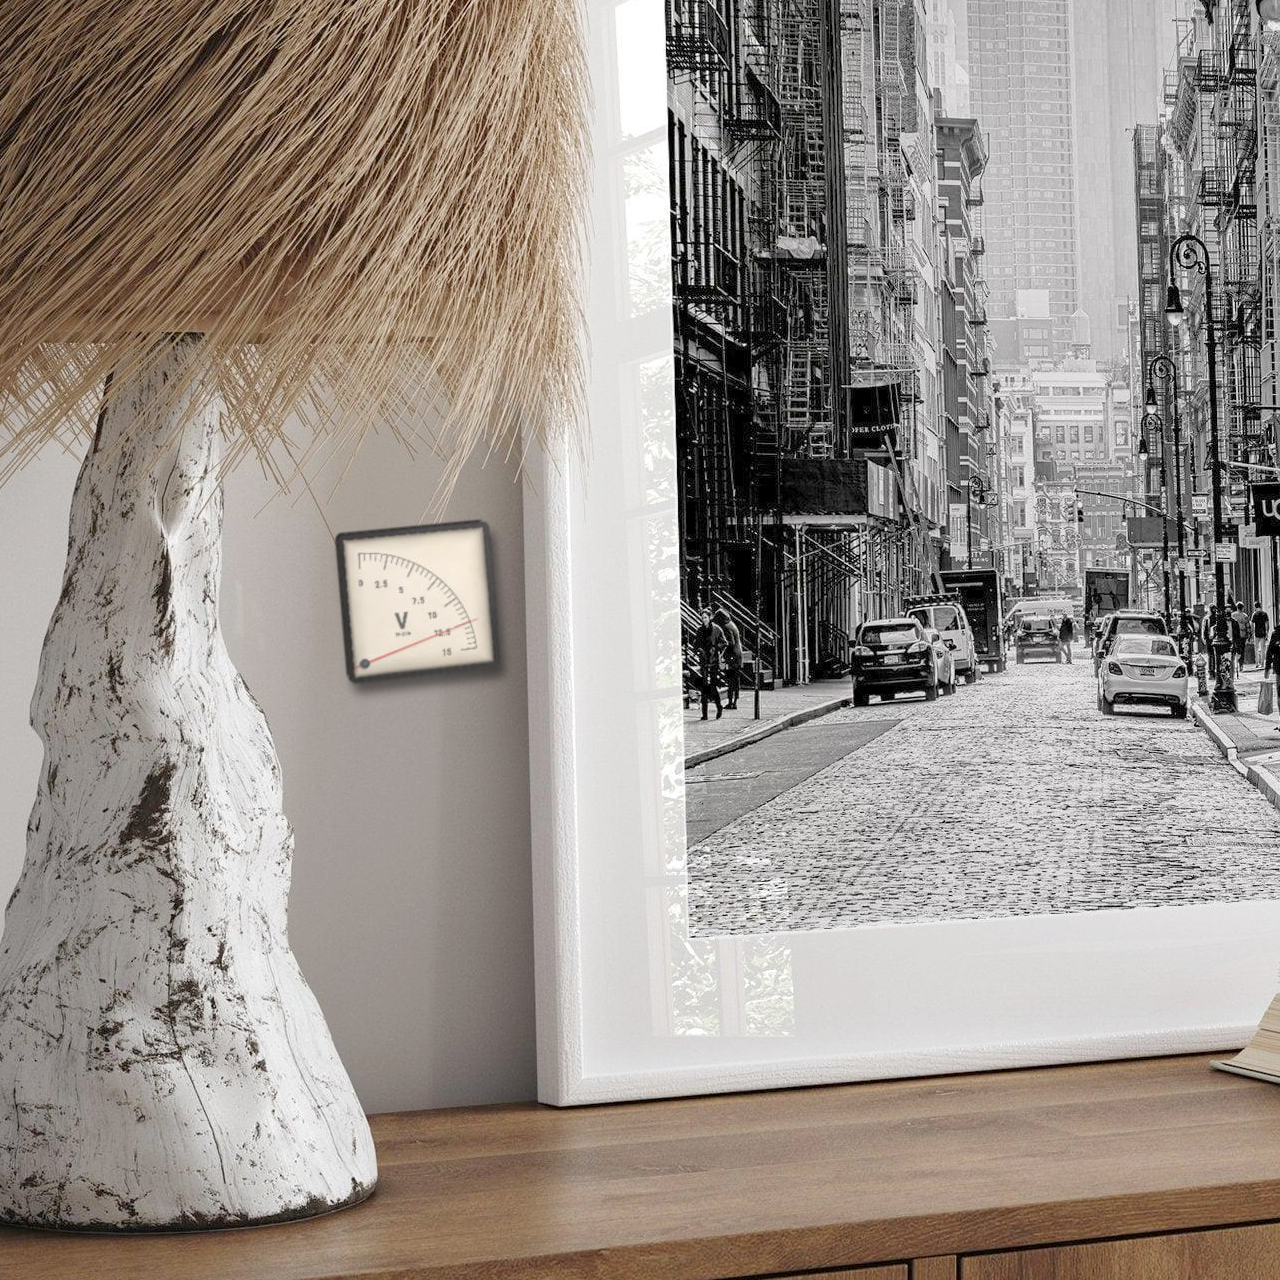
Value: 12.5 (V)
